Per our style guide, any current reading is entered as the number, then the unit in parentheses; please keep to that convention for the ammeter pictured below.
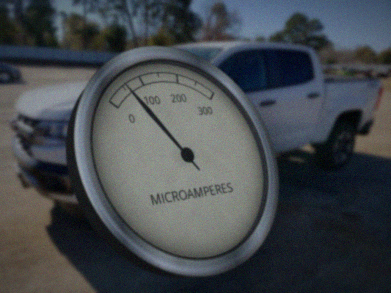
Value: 50 (µA)
